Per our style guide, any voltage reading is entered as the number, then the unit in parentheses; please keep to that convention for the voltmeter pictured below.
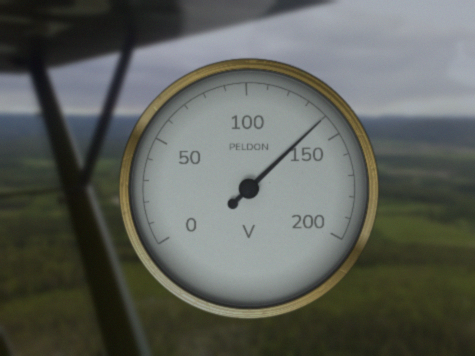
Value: 140 (V)
